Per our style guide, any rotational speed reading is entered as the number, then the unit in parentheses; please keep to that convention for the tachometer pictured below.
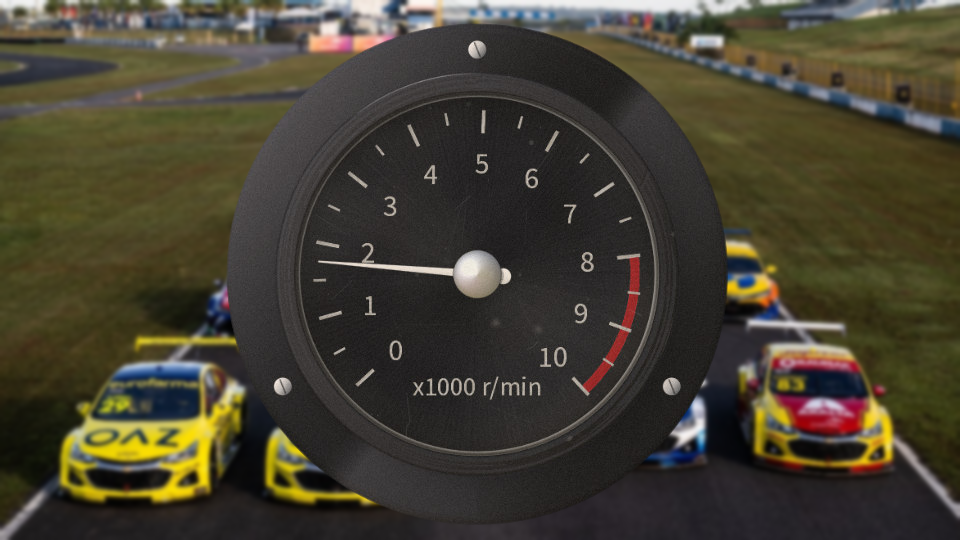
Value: 1750 (rpm)
